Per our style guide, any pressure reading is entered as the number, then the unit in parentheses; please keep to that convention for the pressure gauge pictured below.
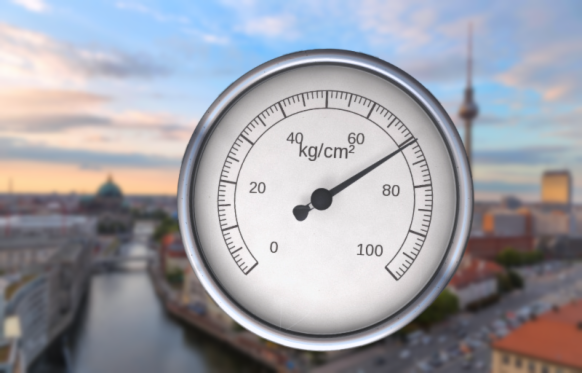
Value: 71 (kg/cm²)
